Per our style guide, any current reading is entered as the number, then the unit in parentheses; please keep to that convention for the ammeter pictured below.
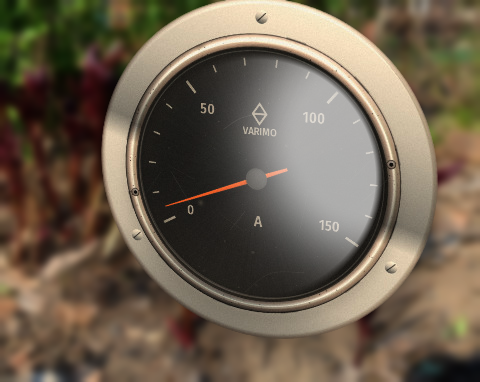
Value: 5 (A)
